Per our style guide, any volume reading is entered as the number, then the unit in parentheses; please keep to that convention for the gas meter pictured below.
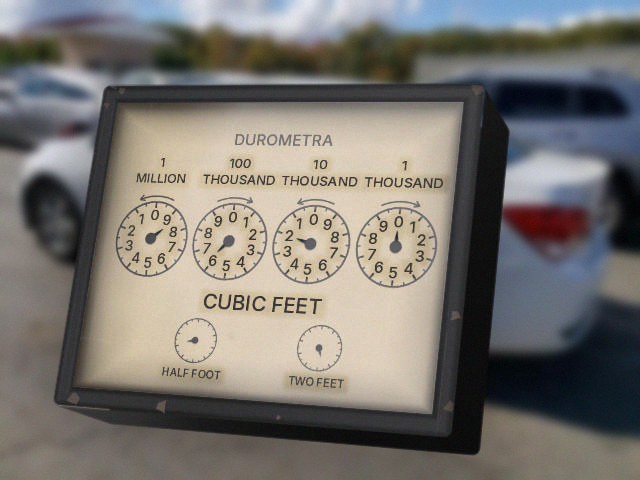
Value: 862000 (ft³)
